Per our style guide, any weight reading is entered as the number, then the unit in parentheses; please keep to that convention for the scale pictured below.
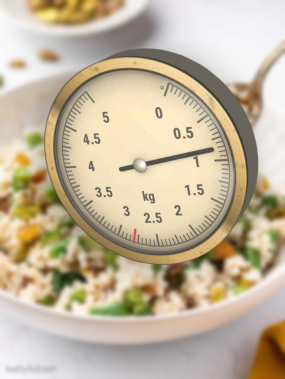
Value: 0.85 (kg)
